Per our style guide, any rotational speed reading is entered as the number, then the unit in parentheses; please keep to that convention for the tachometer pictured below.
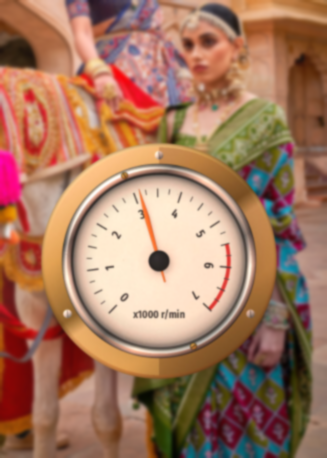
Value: 3125 (rpm)
